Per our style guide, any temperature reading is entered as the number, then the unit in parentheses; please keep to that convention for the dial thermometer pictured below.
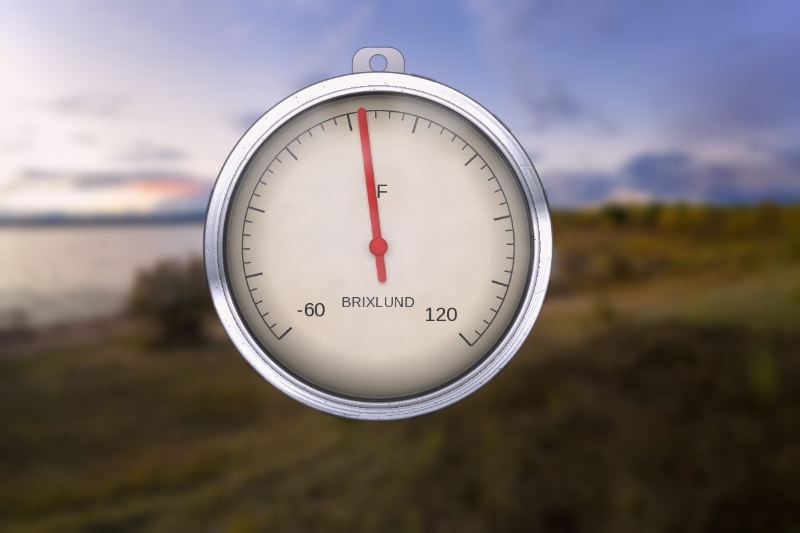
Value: 24 (°F)
